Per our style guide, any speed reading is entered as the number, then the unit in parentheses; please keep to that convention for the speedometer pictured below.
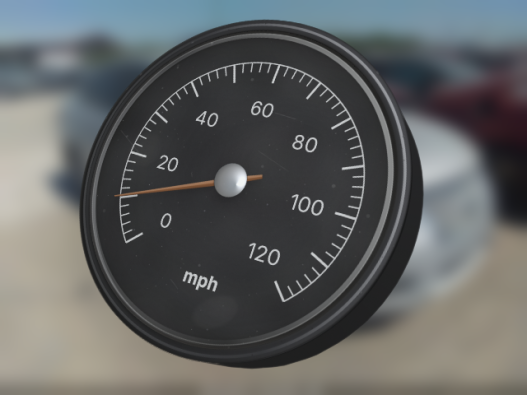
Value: 10 (mph)
